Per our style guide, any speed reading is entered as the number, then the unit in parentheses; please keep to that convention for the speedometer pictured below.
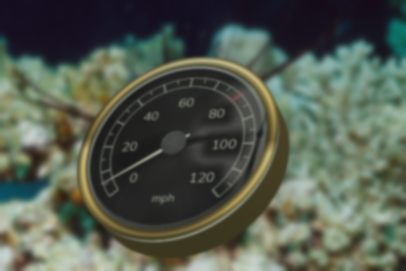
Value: 5 (mph)
